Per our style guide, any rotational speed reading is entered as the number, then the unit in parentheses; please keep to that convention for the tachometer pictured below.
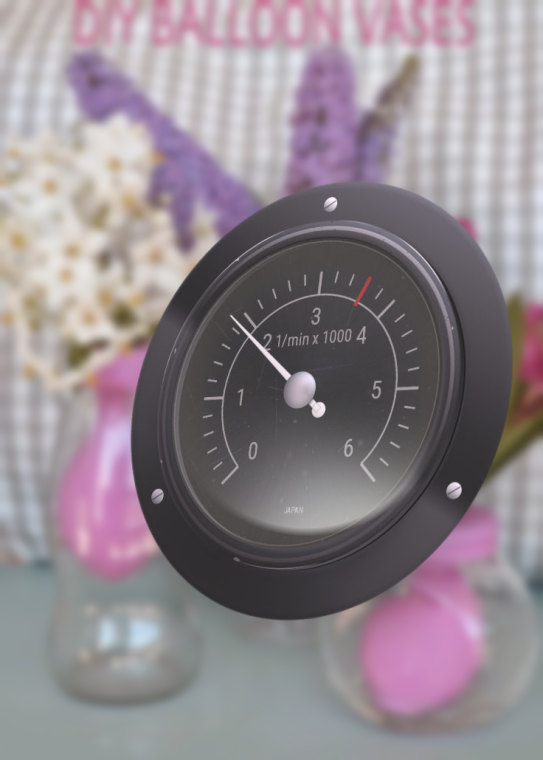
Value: 1900 (rpm)
